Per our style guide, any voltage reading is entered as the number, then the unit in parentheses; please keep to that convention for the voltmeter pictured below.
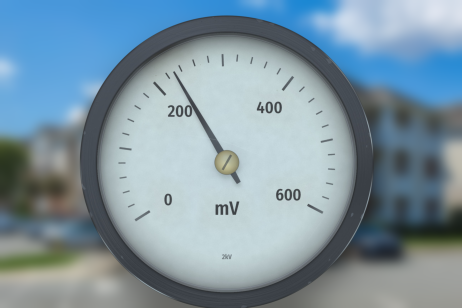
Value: 230 (mV)
